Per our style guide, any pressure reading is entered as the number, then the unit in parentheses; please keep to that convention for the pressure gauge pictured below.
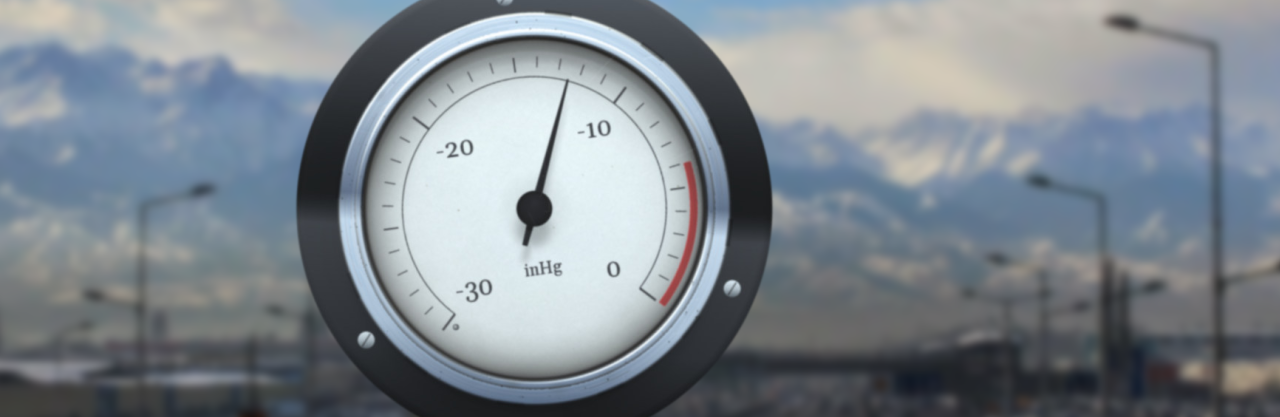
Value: -12.5 (inHg)
